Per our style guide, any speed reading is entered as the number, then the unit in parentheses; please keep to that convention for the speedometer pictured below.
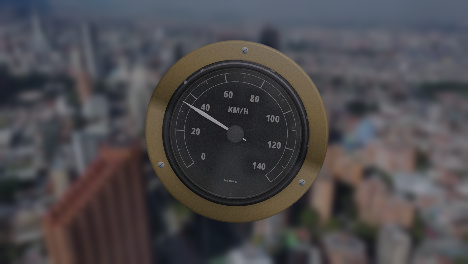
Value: 35 (km/h)
